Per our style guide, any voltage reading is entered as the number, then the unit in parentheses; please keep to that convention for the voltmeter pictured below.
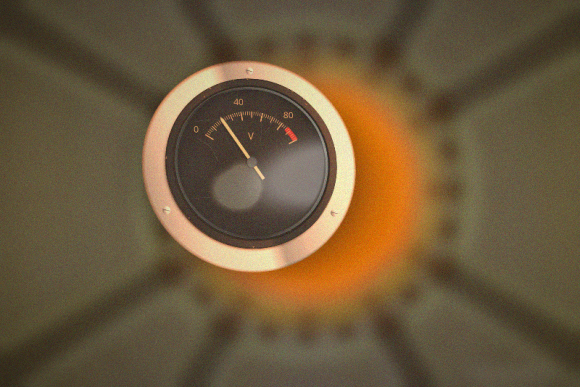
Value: 20 (V)
